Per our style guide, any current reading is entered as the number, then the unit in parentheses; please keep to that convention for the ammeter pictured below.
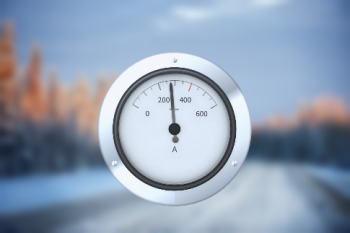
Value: 275 (A)
